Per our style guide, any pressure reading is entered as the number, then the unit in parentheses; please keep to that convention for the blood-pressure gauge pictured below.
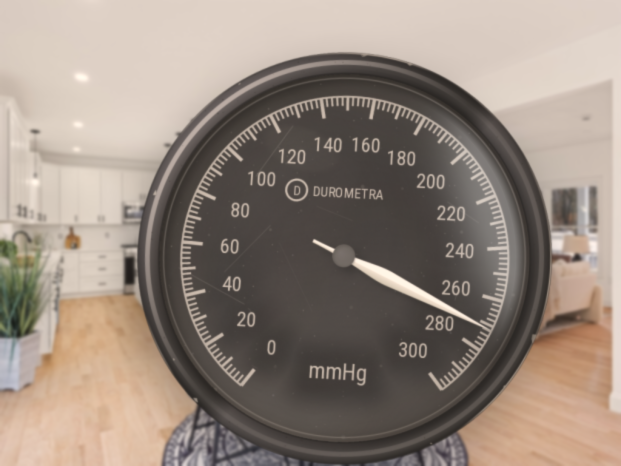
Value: 272 (mmHg)
